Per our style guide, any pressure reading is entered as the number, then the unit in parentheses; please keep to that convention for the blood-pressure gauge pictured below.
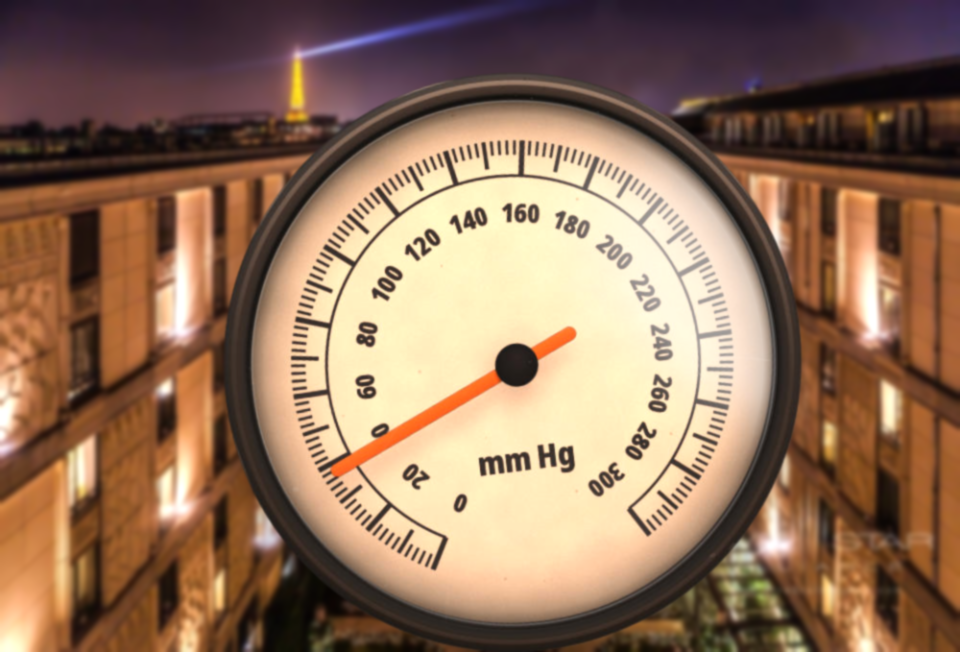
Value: 38 (mmHg)
